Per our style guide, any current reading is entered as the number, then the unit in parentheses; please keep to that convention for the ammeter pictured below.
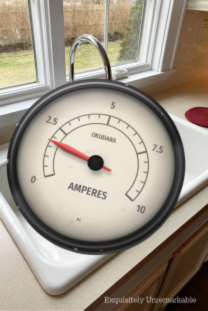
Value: 1.75 (A)
